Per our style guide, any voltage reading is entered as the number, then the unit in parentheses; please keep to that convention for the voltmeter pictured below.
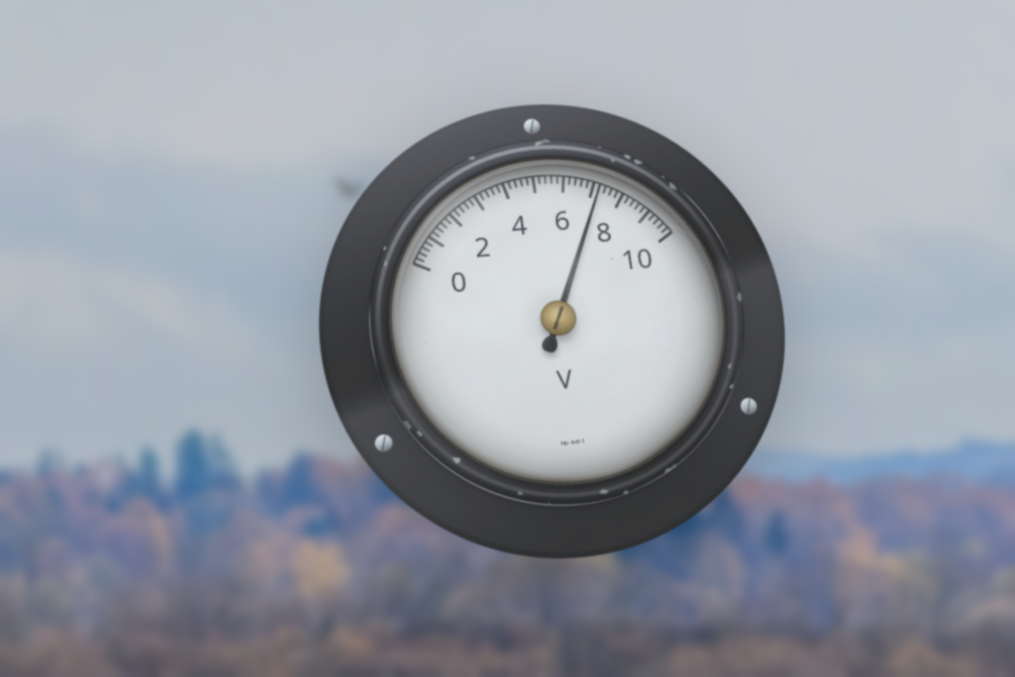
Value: 7.2 (V)
